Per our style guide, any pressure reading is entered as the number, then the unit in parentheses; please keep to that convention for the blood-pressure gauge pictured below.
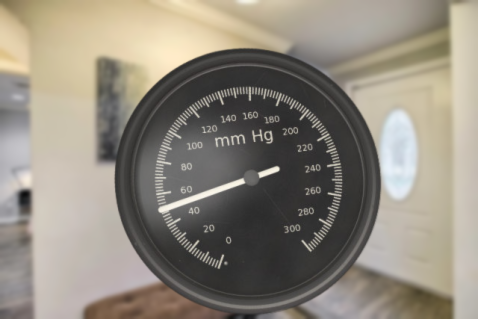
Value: 50 (mmHg)
